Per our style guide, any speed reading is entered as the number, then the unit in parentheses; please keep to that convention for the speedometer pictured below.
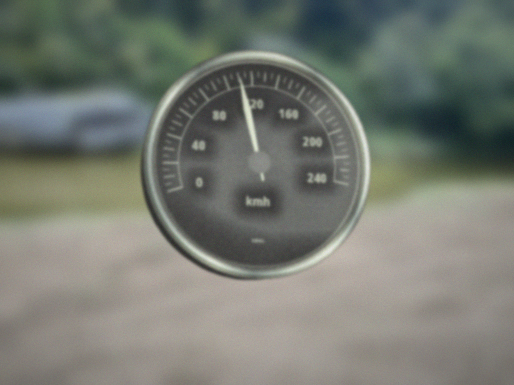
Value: 110 (km/h)
